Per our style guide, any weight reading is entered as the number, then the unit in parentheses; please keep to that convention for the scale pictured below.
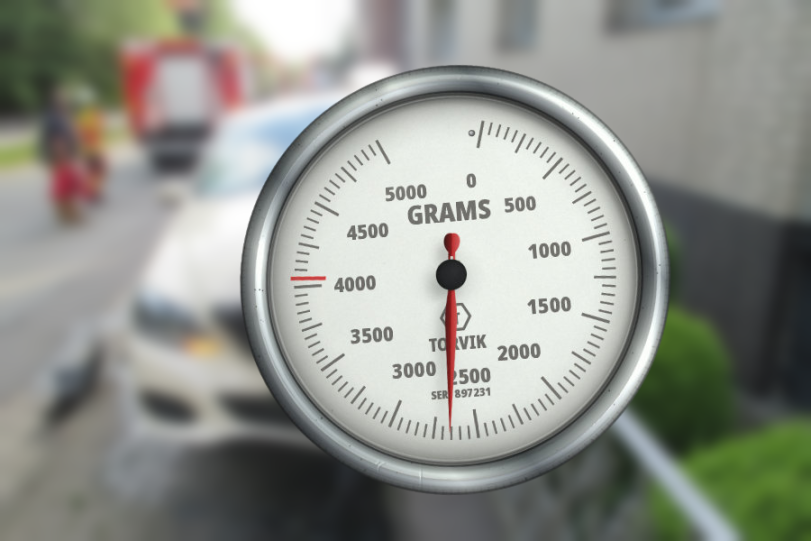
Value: 2650 (g)
